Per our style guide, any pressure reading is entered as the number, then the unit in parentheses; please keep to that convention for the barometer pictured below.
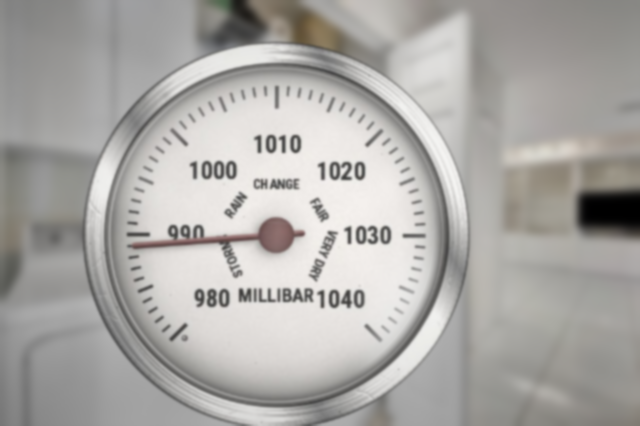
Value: 989 (mbar)
